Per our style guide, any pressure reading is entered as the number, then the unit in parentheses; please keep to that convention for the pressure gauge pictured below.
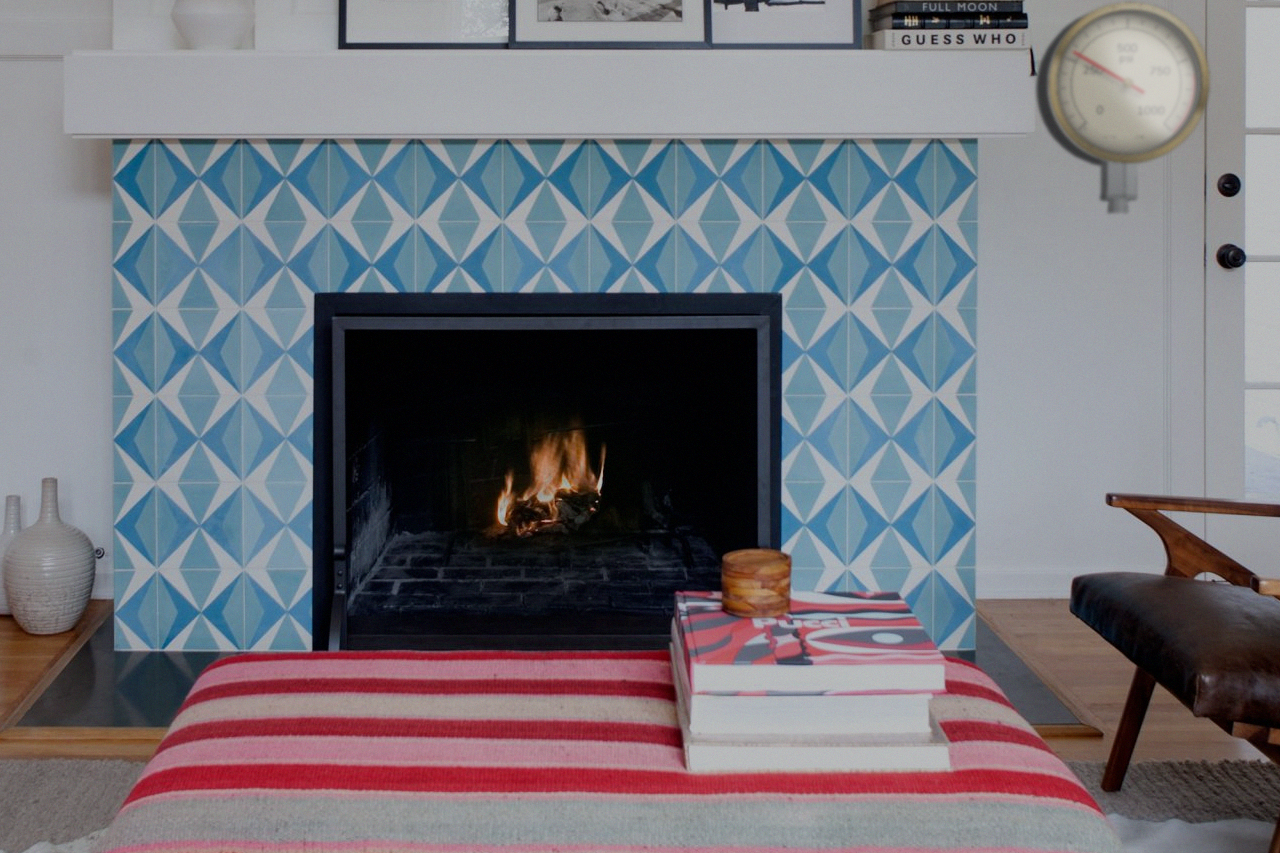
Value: 275 (psi)
